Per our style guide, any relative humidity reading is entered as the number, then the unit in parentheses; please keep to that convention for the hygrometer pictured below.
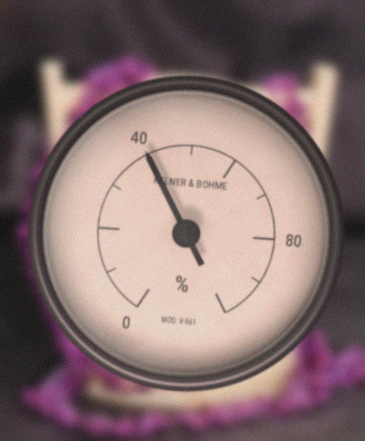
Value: 40 (%)
